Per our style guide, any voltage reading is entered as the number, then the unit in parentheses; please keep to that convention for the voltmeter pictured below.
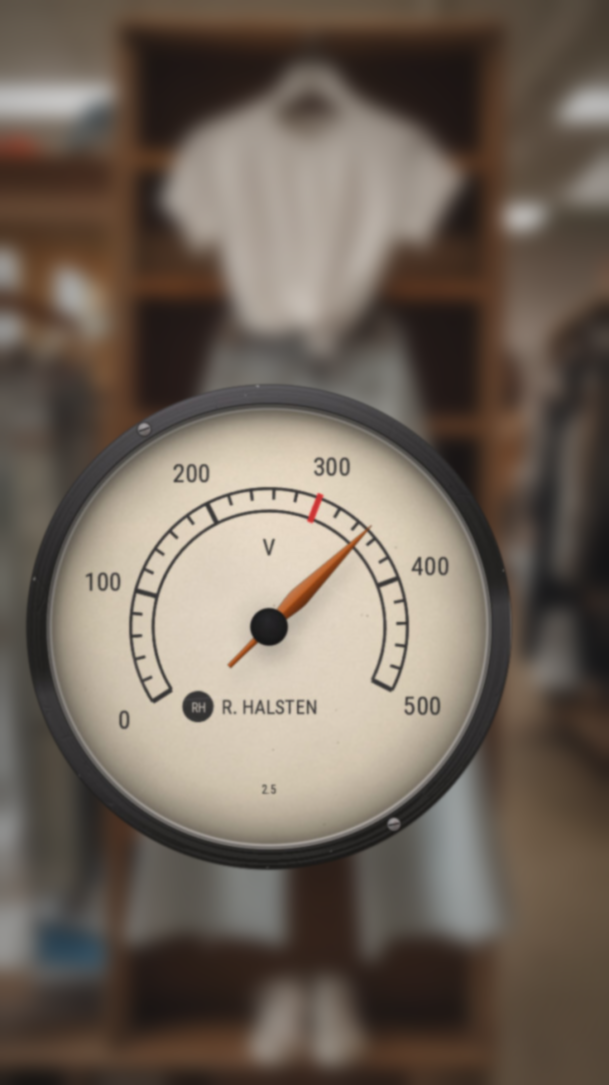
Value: 350 (V)
